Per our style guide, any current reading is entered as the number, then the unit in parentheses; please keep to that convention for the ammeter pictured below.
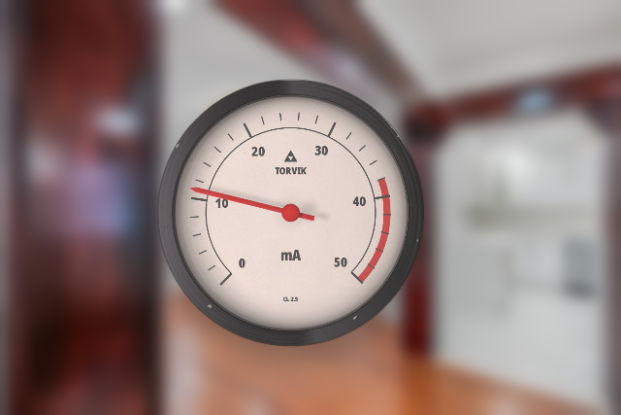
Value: 11 (mA)
